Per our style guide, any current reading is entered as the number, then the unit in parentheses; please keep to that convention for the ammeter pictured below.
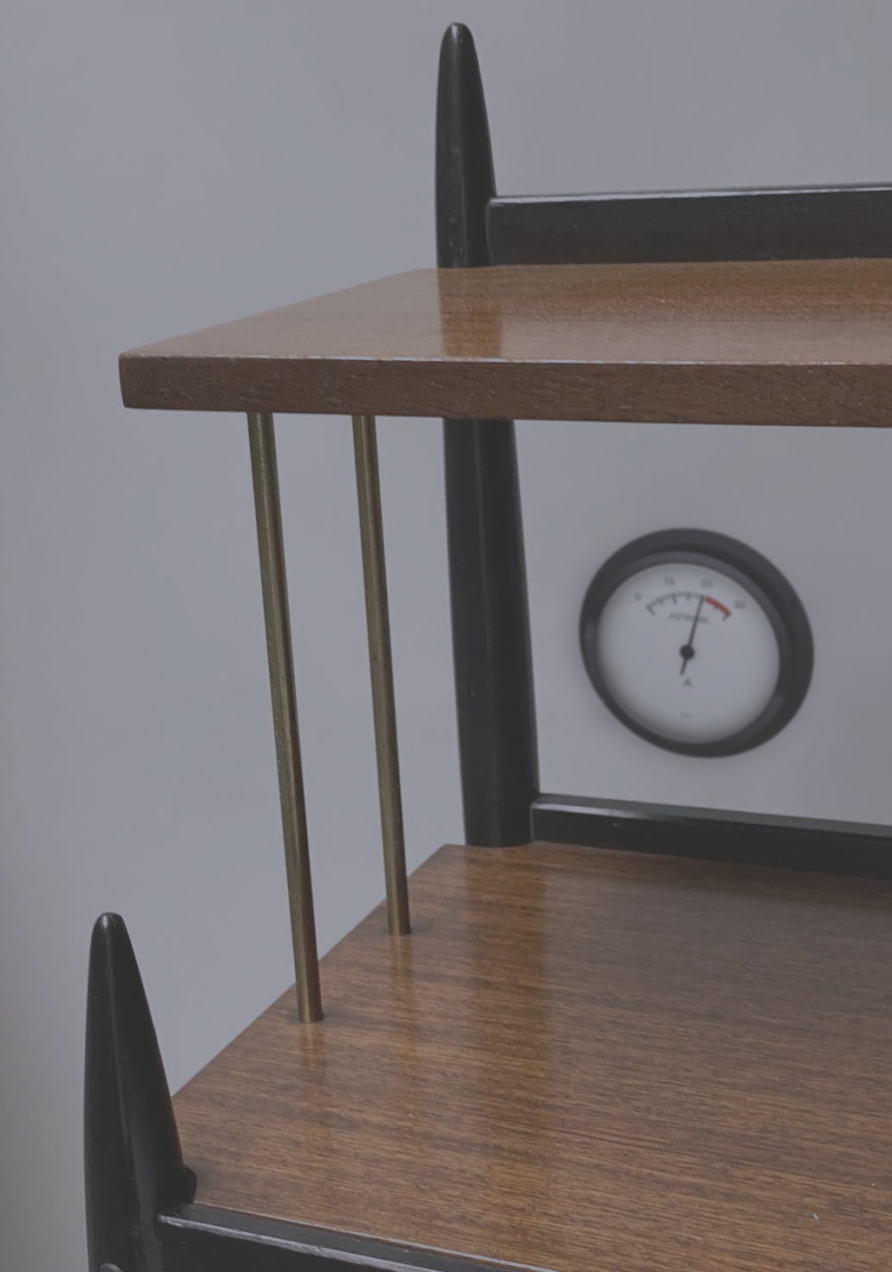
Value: 20 (A)
